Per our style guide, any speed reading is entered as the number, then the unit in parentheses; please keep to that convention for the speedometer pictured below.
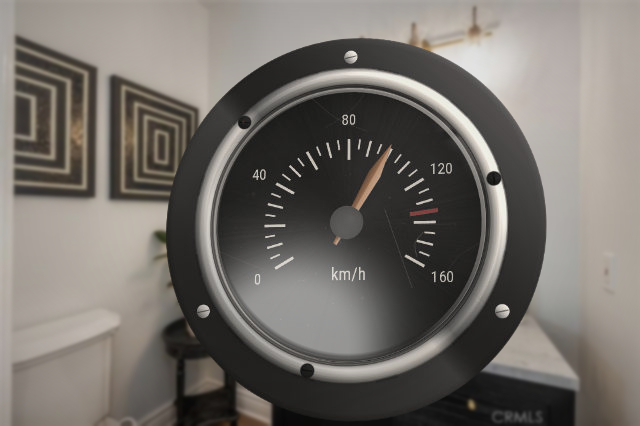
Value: 100 (km/h)
